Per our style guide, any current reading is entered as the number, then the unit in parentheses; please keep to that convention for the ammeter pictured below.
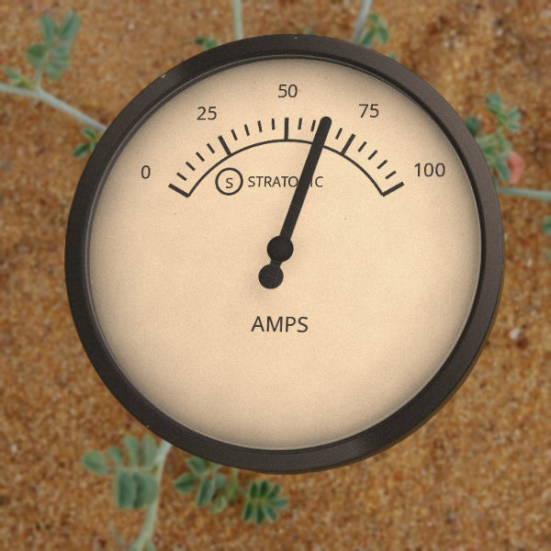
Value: 65 (A)
